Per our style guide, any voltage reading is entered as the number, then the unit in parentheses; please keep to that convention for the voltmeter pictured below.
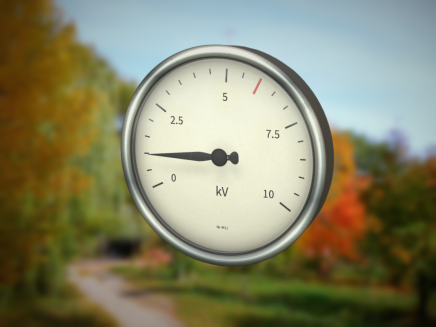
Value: 1 (kV)
